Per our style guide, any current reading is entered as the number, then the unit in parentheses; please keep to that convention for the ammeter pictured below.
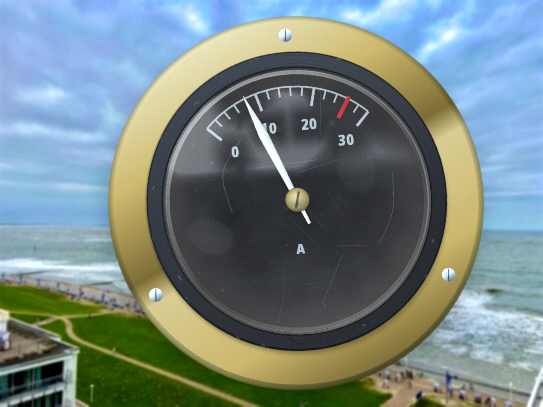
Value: 8 (A)
